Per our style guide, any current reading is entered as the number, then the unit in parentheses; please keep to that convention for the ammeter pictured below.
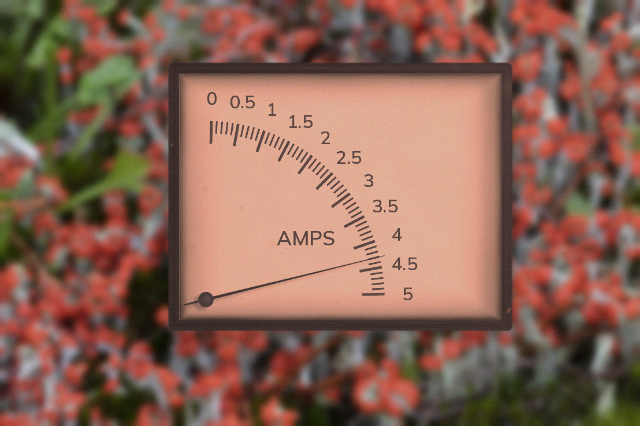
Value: 4.3 (A)
